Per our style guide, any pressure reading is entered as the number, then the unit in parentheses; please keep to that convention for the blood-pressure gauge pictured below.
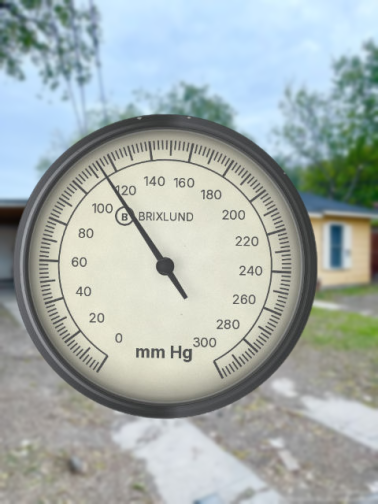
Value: 114 (mmHg)
